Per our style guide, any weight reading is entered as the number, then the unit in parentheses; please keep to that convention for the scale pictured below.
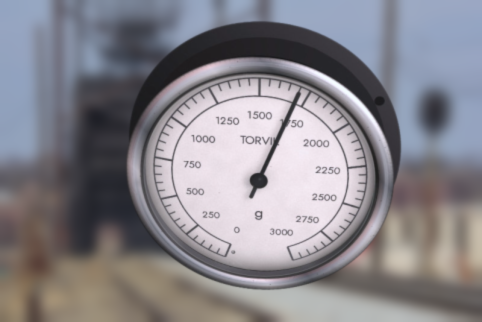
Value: 1700 (g)
